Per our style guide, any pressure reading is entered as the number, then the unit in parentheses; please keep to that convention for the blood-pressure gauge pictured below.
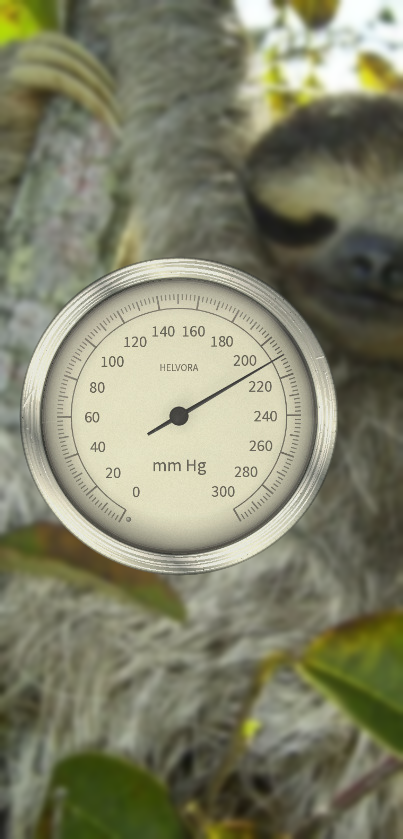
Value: 210 (mmHg)
